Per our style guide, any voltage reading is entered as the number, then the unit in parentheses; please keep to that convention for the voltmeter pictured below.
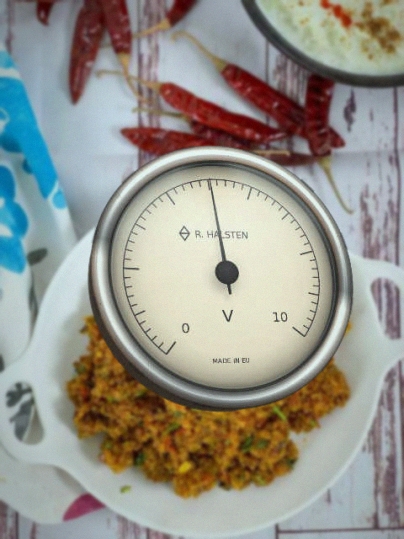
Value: 5 (V)
